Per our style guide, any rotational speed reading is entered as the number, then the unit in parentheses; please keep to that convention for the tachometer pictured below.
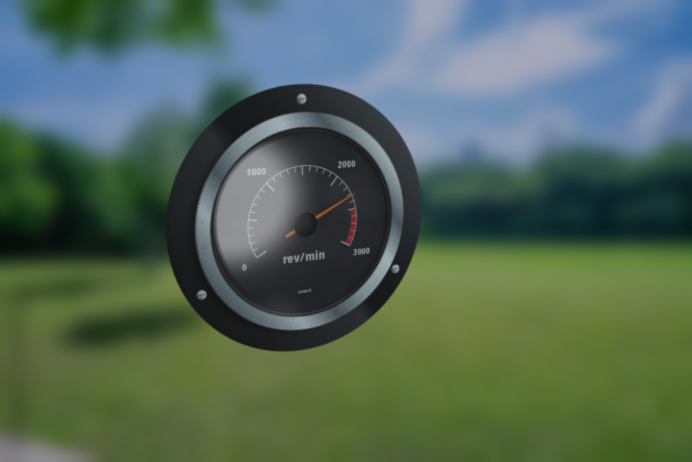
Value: 2300 (rpm)
